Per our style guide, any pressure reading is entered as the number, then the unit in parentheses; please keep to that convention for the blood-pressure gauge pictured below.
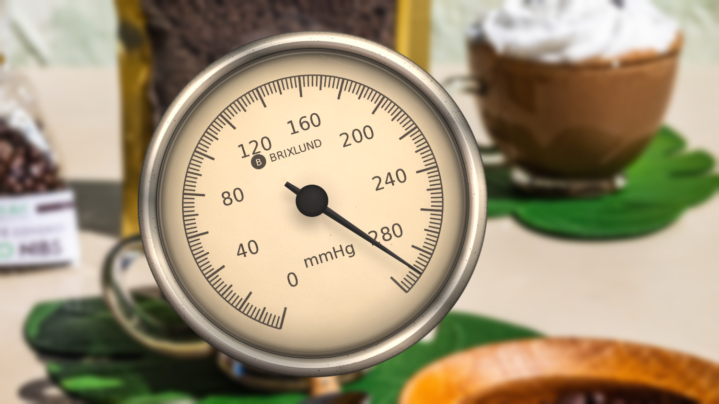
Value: 290 (mmHg)
